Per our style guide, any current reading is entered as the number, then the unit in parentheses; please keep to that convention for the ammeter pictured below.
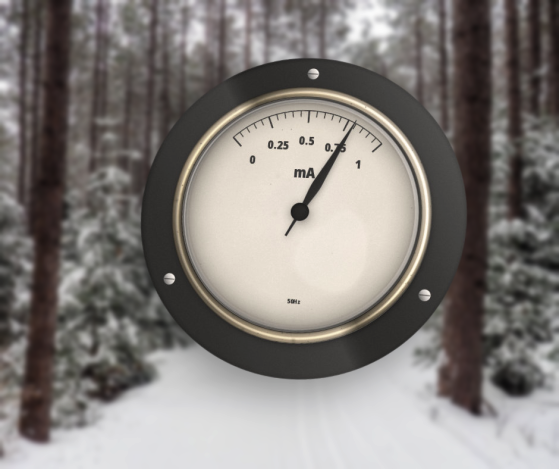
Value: 0.8 (mA)
